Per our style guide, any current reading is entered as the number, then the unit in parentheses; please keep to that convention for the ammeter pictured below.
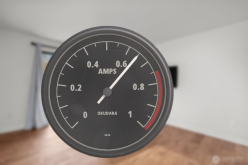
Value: 0.65 (A)
